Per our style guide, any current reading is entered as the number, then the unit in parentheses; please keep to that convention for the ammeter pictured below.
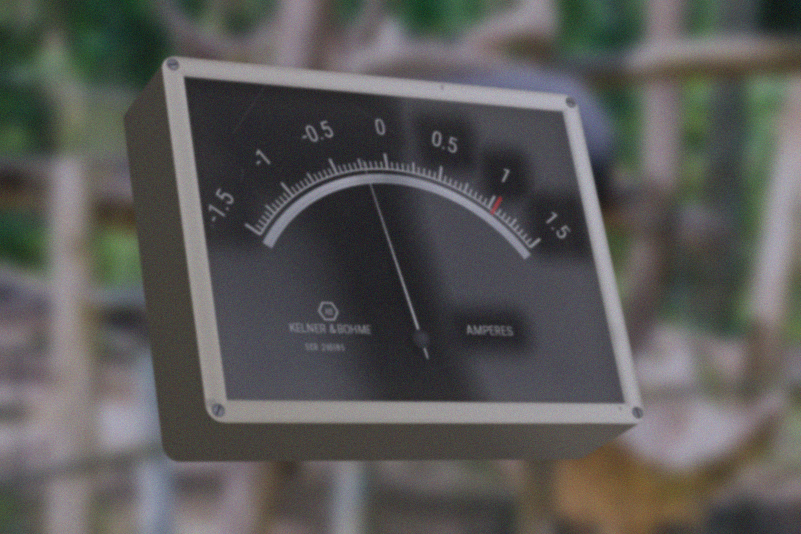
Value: -0.25 (A)
